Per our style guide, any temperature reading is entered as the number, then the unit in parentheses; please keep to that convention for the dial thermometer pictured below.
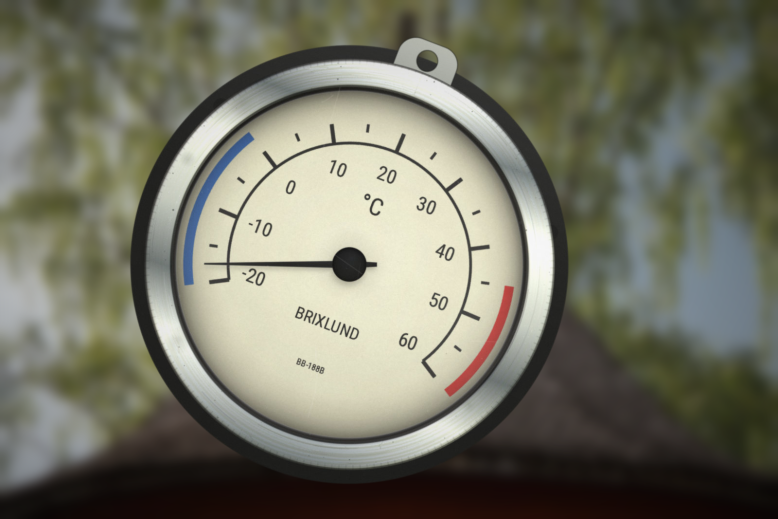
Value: -17.5 (°C)
